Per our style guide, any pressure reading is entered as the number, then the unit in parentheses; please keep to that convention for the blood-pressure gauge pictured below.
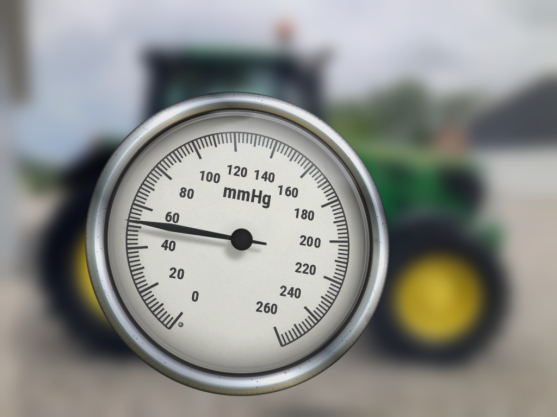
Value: 52 (mmHg)
